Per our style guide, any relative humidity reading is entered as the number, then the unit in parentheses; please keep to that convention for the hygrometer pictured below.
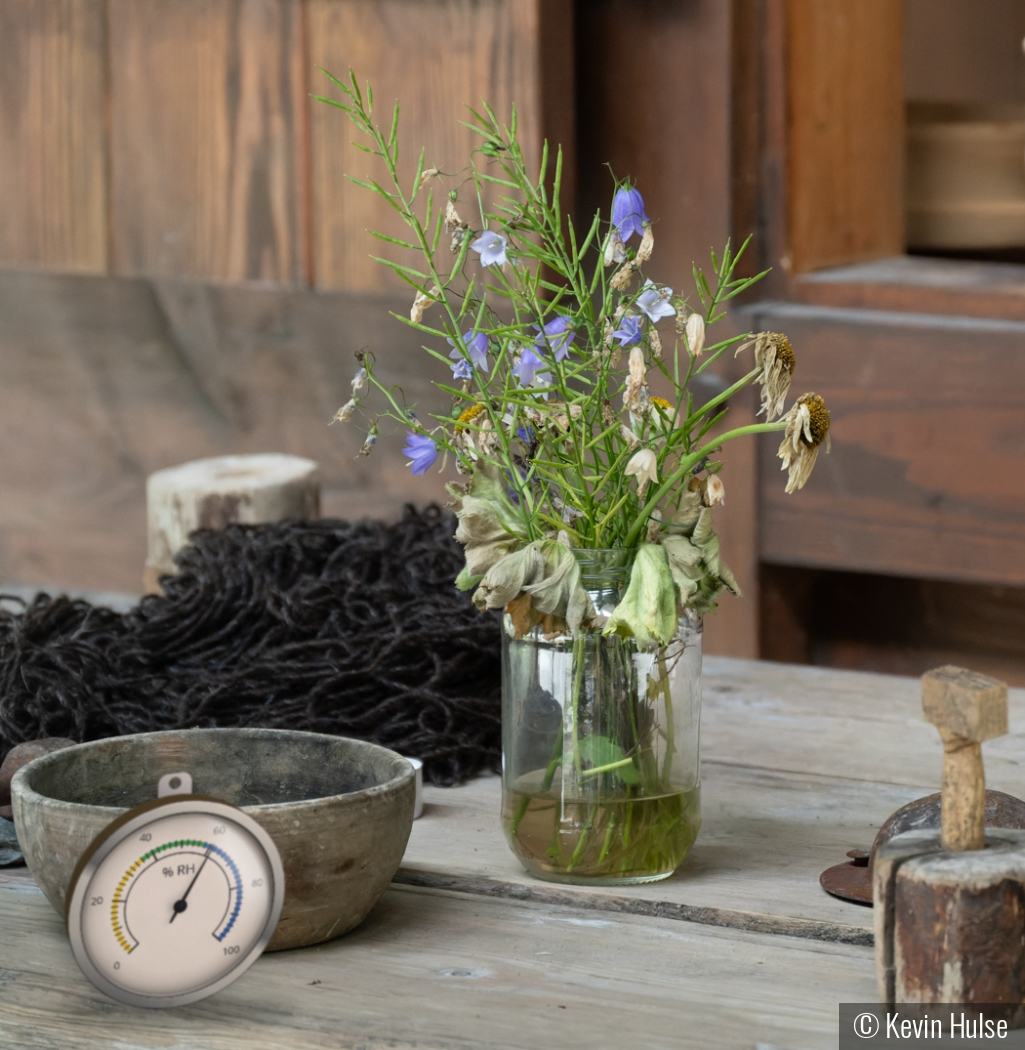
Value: 60 (%)
